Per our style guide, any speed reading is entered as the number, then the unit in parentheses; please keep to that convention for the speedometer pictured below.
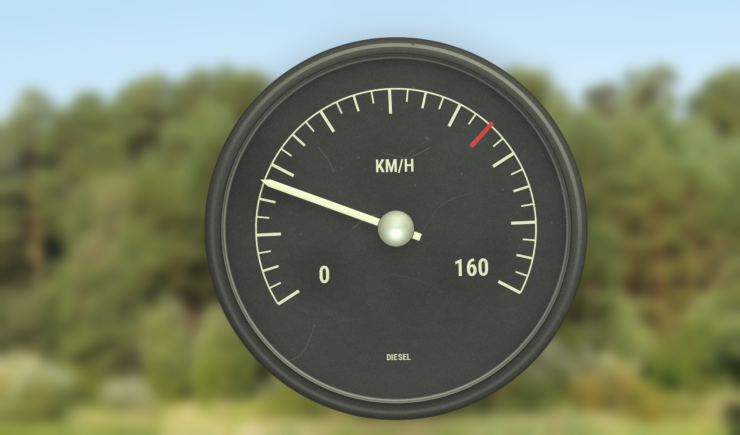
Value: 35 (km/h)
